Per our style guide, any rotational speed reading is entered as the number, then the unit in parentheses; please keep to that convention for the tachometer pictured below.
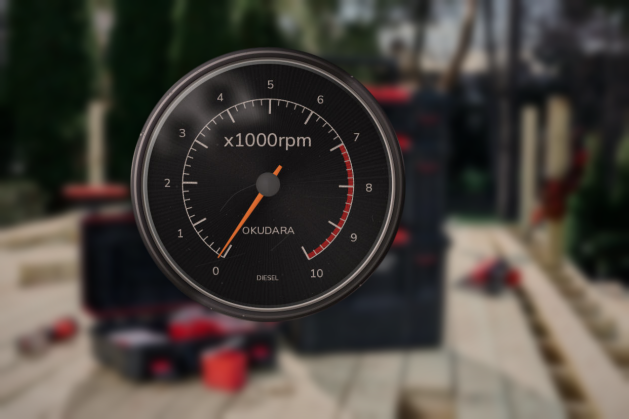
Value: 100 (rpm)
